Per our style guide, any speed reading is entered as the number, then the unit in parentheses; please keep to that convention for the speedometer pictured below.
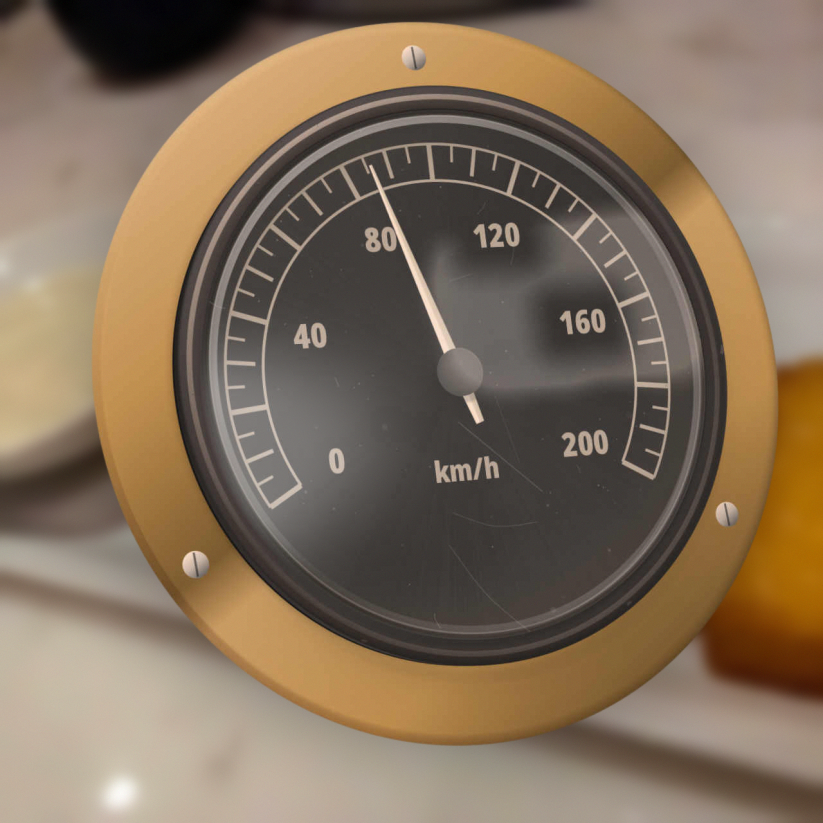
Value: 85 (km/h)
